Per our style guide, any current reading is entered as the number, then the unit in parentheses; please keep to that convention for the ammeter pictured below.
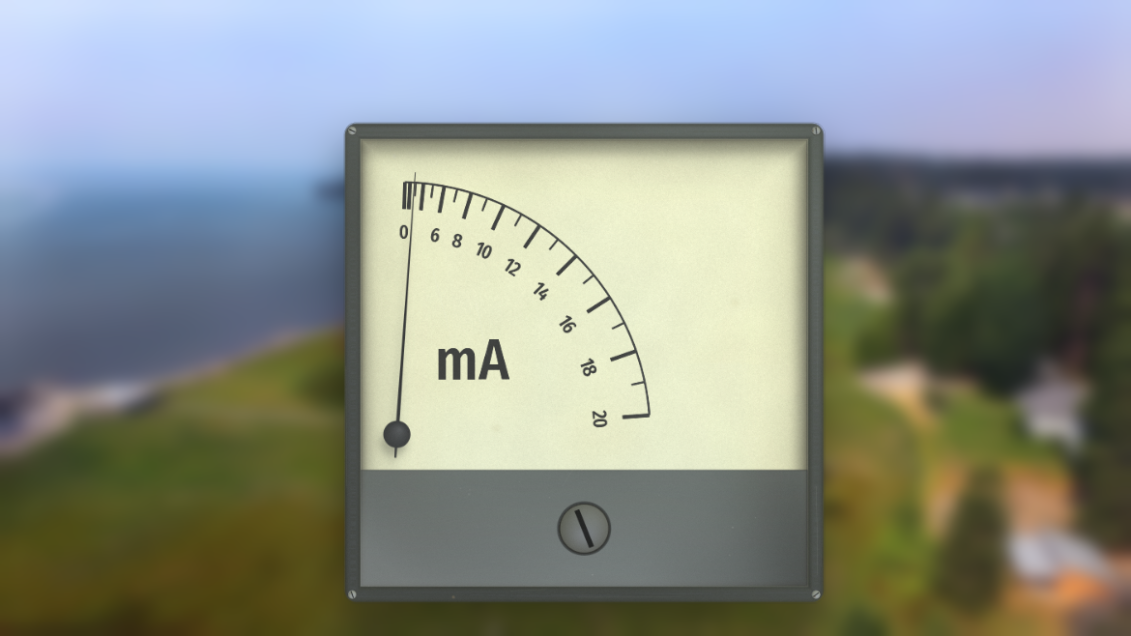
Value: 3 (mA)
